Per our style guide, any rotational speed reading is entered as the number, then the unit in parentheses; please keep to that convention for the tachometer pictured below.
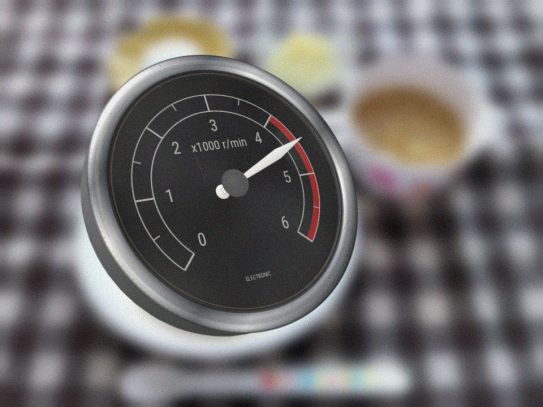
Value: 4500 (rpm)
